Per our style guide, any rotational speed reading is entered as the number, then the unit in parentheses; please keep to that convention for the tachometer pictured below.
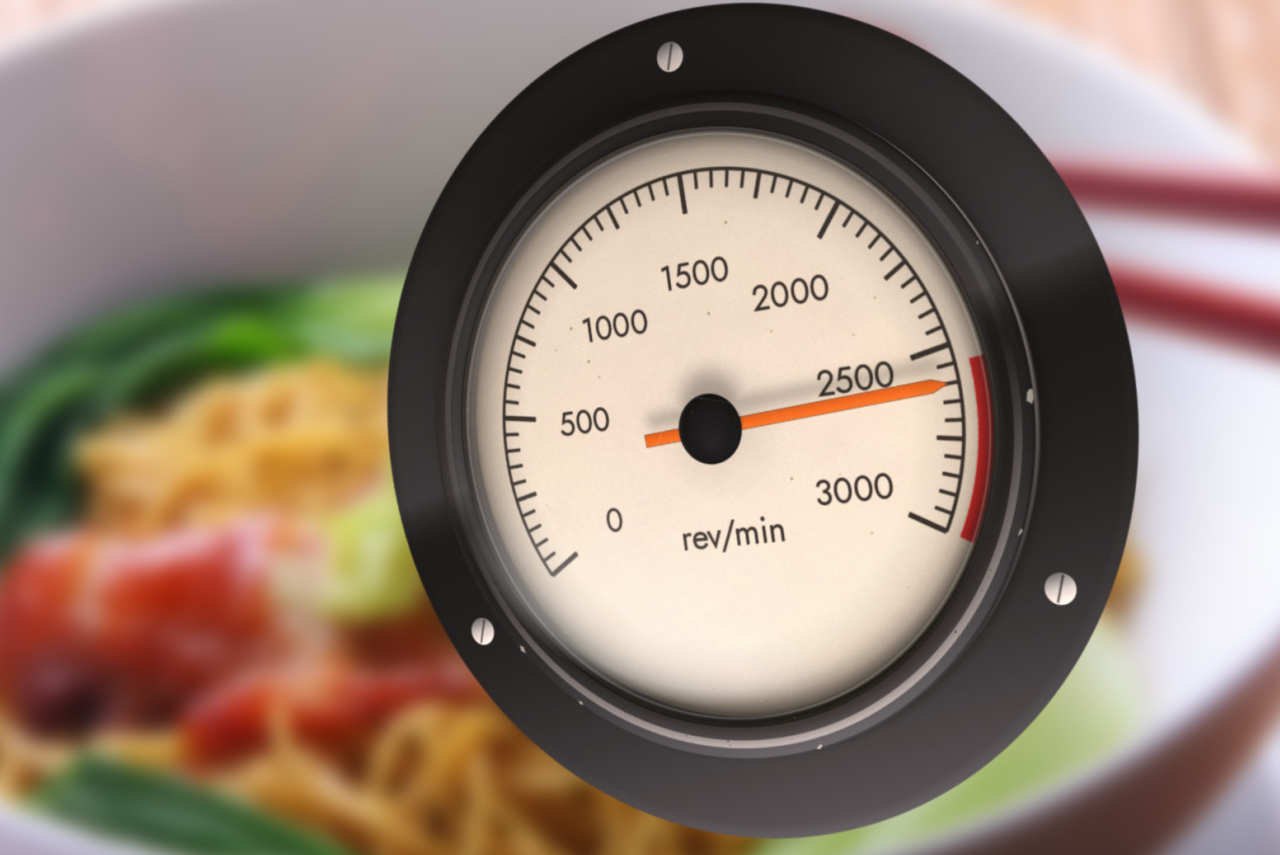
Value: 2600 (rpm)
